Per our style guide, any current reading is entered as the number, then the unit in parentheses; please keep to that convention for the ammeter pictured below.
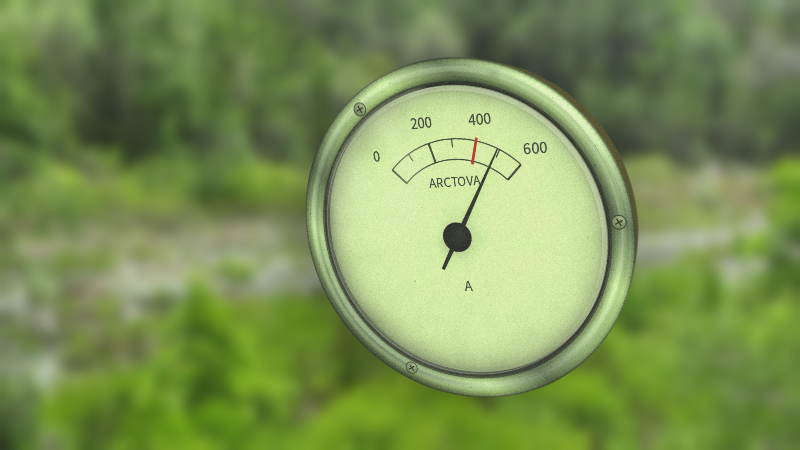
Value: 500 (A)
